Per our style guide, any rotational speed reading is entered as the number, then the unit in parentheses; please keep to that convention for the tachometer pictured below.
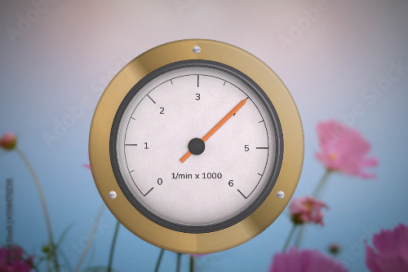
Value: 4000 (rpm)
